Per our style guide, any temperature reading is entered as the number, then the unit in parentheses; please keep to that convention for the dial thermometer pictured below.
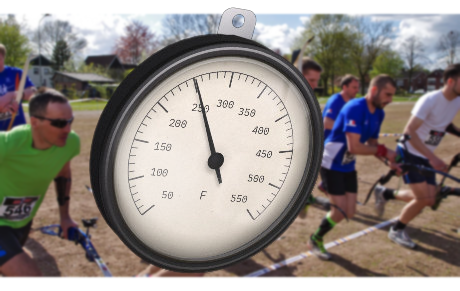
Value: 250 (°F)
